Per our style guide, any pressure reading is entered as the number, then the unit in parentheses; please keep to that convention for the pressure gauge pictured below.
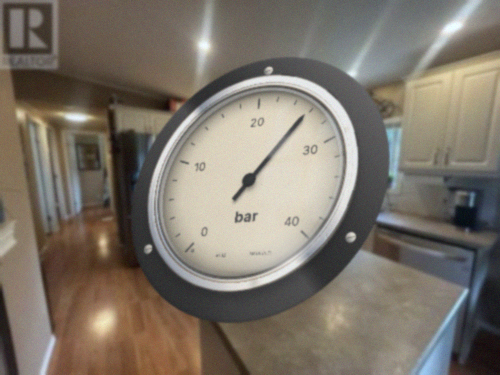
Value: 26 (bar)
